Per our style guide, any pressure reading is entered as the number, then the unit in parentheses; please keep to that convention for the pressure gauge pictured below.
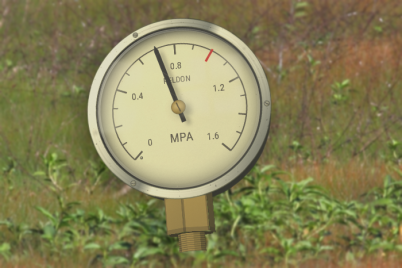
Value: 0.7 (MPa)
